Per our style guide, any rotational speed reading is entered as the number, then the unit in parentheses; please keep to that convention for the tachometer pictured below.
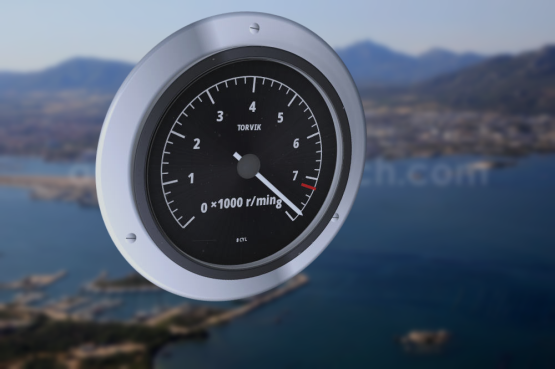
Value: 7800 (rpm)
